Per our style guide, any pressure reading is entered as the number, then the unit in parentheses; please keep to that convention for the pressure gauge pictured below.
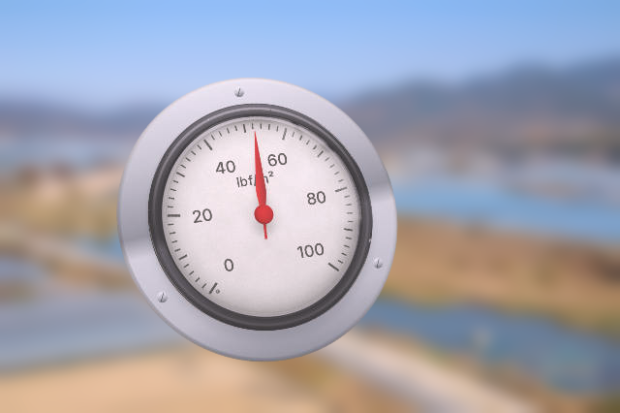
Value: 52 (psi)
